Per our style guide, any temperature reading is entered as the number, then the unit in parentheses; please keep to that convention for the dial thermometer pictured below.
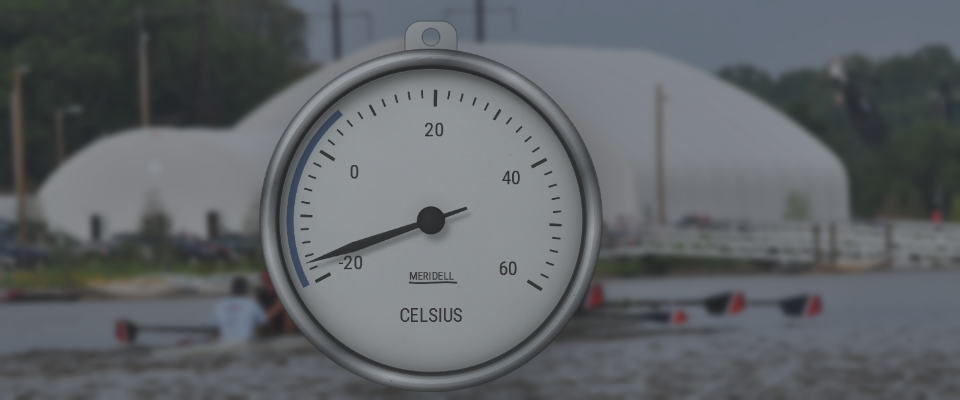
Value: -17 (°C)
